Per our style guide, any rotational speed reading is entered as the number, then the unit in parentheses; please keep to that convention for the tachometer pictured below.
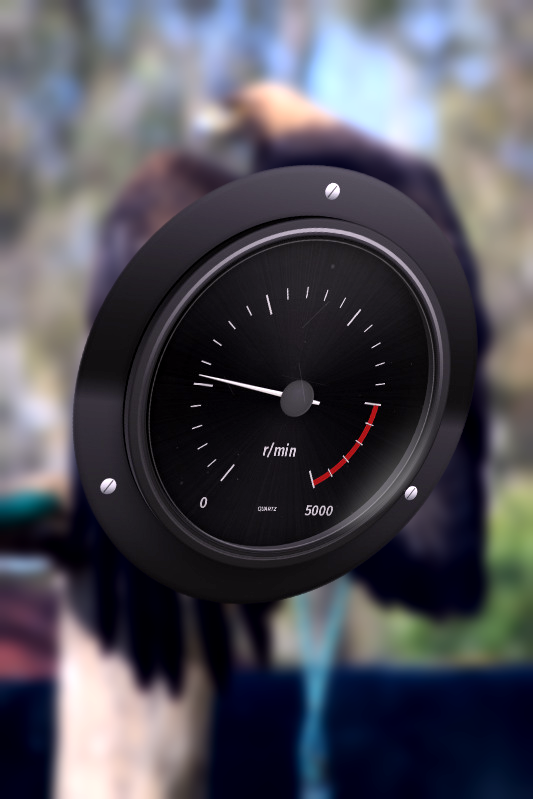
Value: 1100 (rpm)
